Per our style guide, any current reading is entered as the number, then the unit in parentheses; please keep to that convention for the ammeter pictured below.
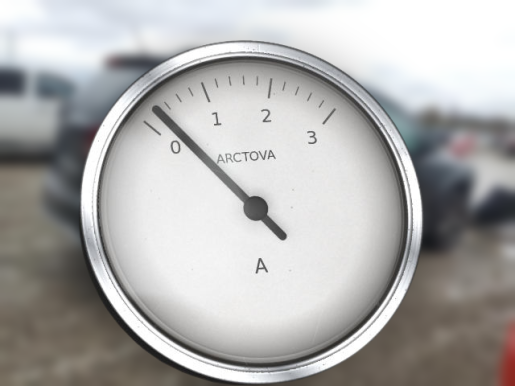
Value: 0.2 (A)
